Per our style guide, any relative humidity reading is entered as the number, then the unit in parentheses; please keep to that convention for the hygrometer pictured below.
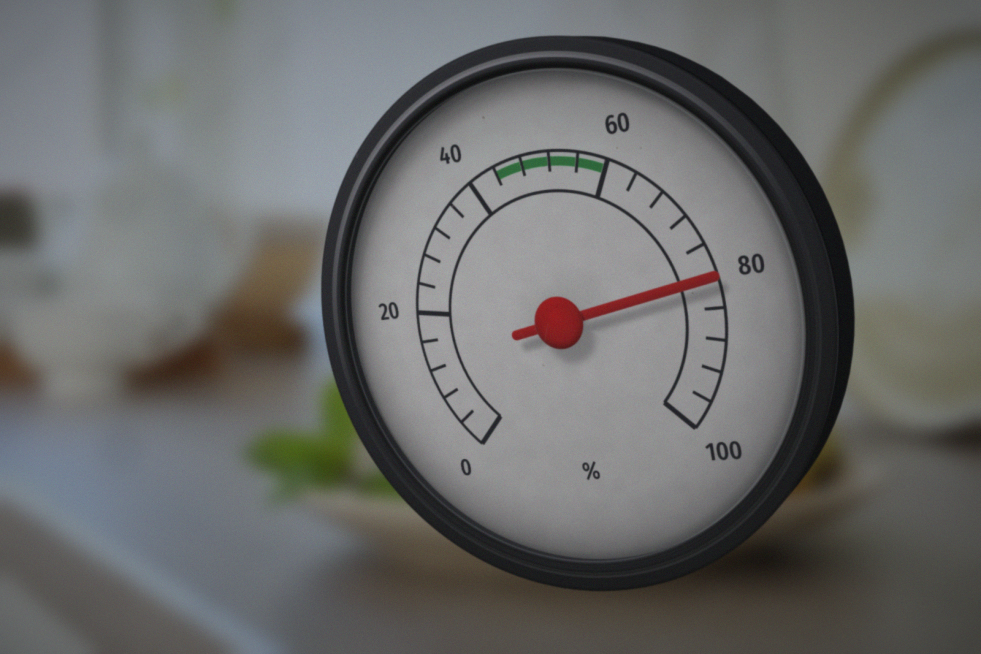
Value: 80 (%)
